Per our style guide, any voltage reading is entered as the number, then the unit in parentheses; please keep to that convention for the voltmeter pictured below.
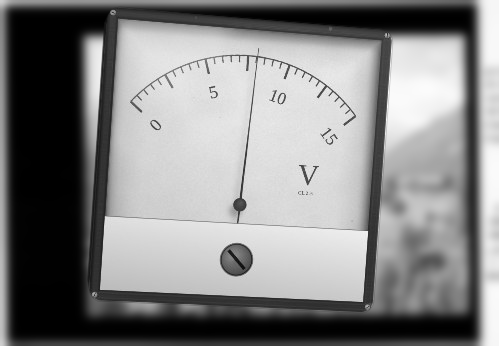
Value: 8 (V)
